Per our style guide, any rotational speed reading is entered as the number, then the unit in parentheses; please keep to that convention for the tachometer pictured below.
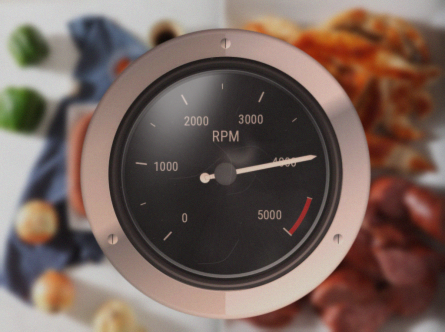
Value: 4000 (rpm)
